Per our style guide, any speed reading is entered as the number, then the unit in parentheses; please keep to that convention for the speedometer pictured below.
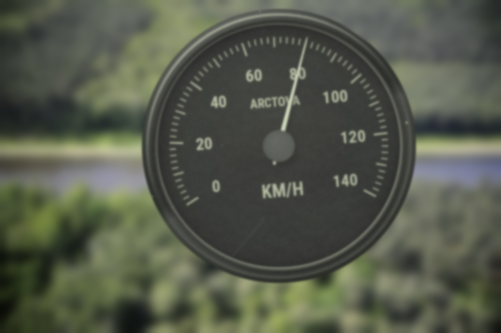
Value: 80 (km/h)
